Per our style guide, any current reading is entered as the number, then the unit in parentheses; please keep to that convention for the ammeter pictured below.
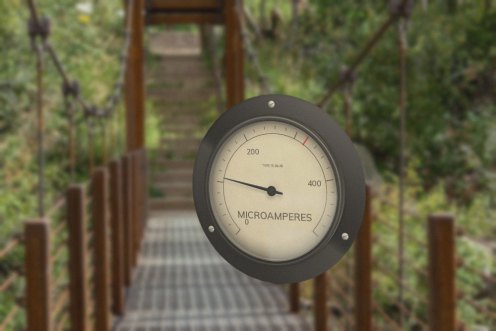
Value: 110 (µA)
